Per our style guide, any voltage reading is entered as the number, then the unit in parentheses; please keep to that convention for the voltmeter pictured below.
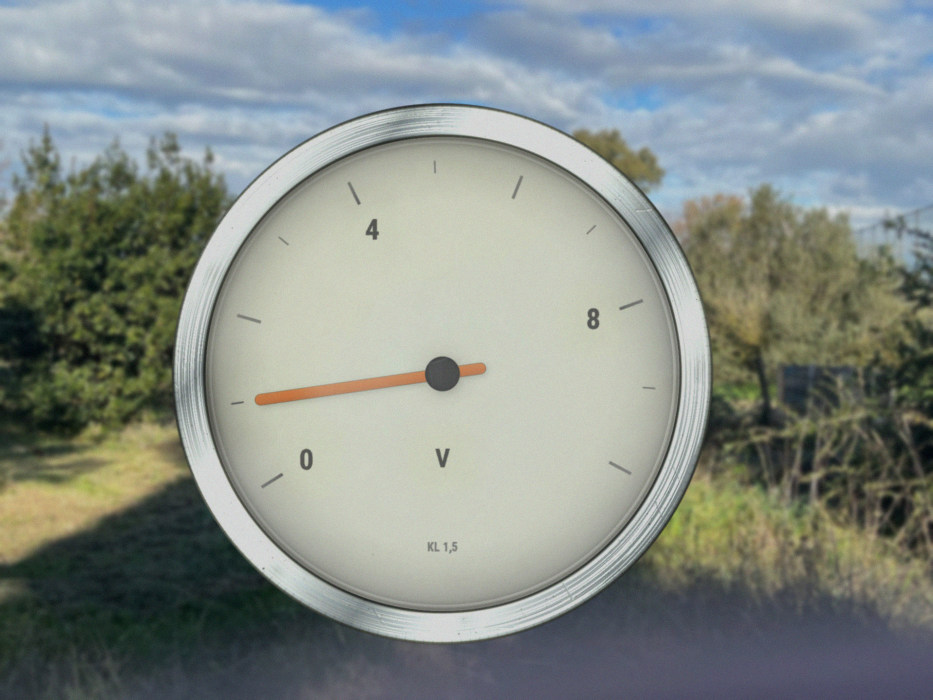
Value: 1 (V)
